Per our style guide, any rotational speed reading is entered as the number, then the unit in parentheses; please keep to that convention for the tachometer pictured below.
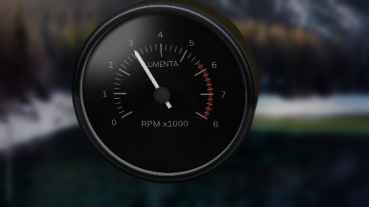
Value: 3000 (rpm)
